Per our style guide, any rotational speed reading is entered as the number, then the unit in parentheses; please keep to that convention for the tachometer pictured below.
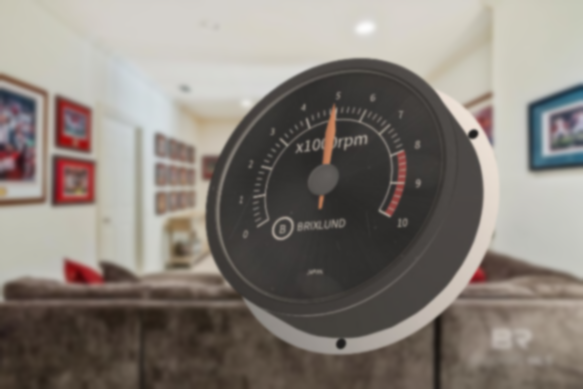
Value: 5000 (rpm)
